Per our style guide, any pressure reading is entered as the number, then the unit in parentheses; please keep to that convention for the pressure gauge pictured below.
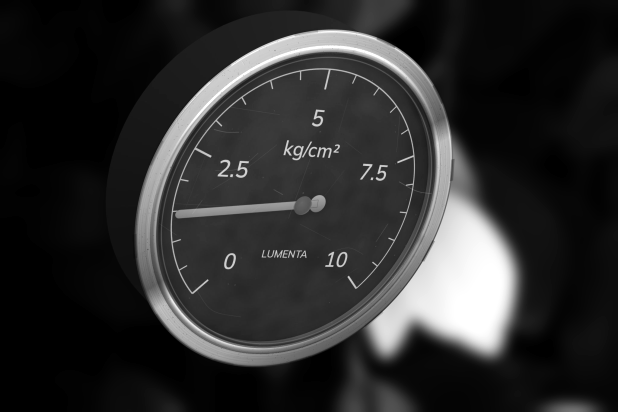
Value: 1.5 (kg/cm²)
